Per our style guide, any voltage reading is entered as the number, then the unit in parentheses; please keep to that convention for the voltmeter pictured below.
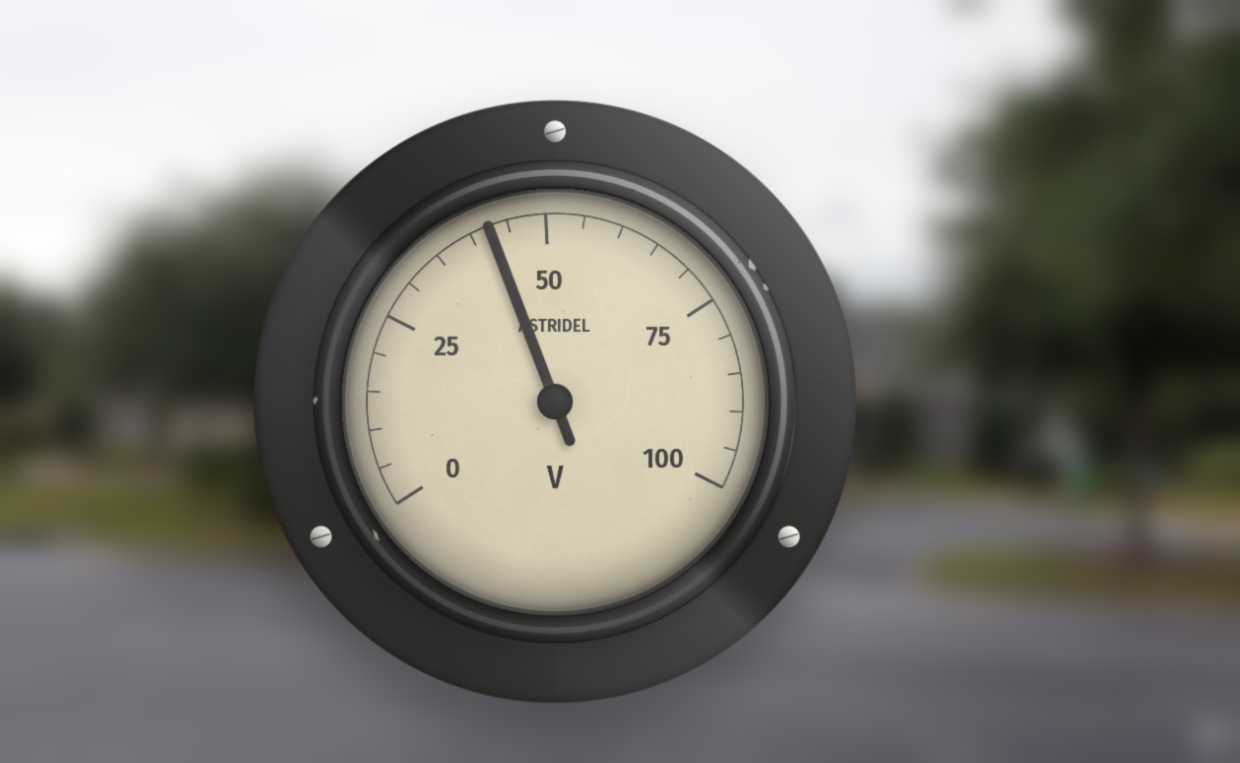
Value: 42.5 (V)
